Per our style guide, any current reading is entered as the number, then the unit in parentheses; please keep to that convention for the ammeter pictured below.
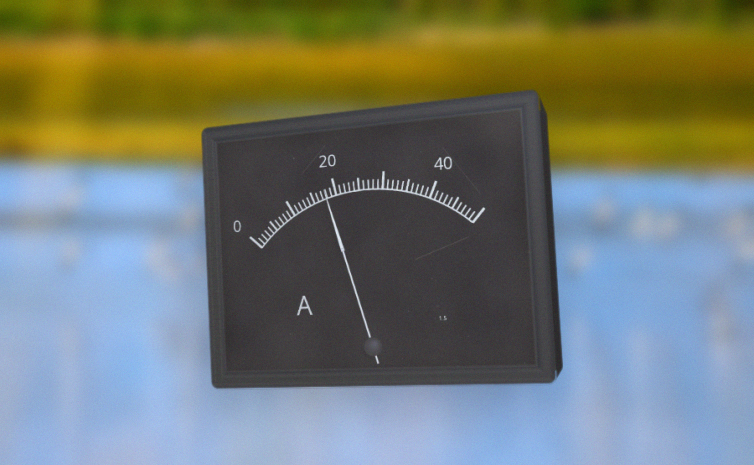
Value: 18 (A)
